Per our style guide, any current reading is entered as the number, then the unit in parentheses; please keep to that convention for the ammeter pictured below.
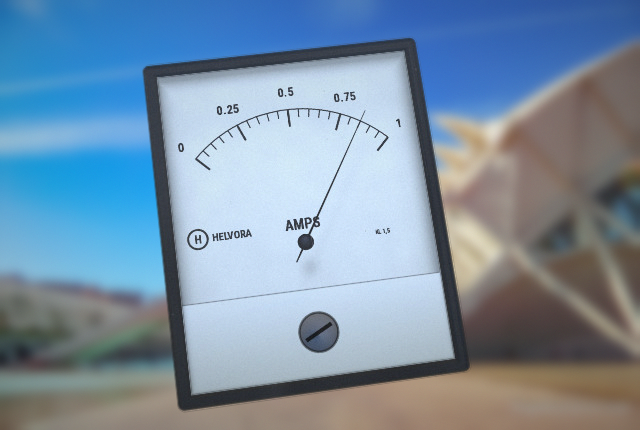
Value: 0.85 (A)
